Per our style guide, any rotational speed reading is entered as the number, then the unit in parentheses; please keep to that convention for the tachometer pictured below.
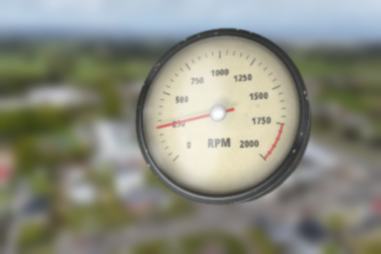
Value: 250 (rpm)
